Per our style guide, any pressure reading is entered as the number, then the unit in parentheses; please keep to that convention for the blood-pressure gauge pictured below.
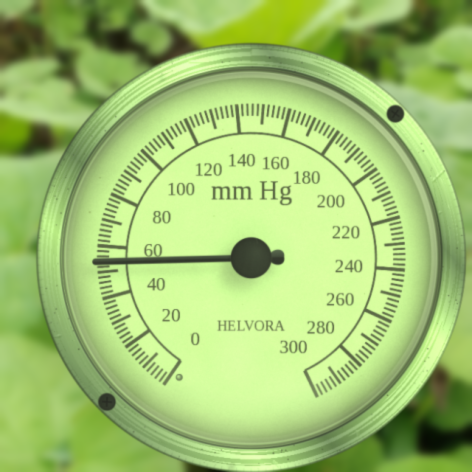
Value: 54 (mmHg)
